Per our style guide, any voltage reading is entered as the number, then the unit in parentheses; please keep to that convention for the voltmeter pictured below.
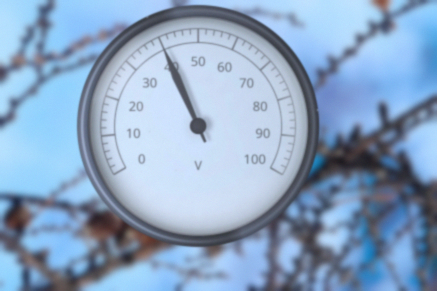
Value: 40 (V)
